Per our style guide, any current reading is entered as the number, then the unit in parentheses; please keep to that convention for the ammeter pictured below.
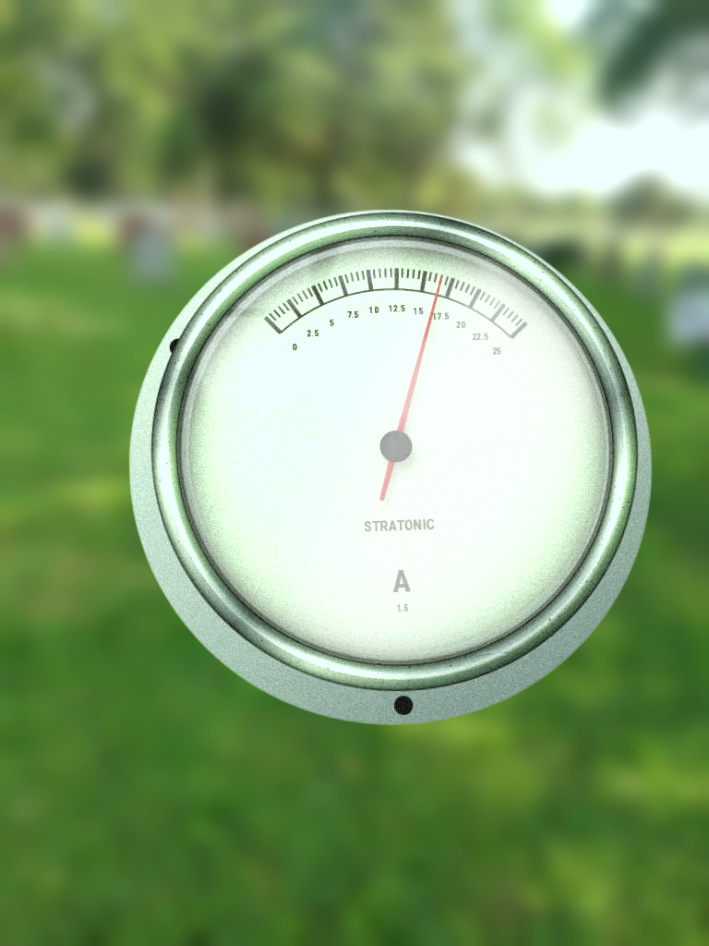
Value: 16.5 (A)
